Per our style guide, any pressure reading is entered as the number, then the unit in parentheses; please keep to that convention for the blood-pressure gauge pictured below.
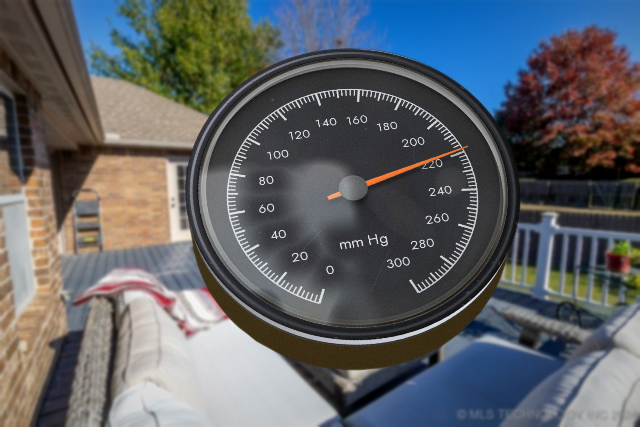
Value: 220 (mmHg)
